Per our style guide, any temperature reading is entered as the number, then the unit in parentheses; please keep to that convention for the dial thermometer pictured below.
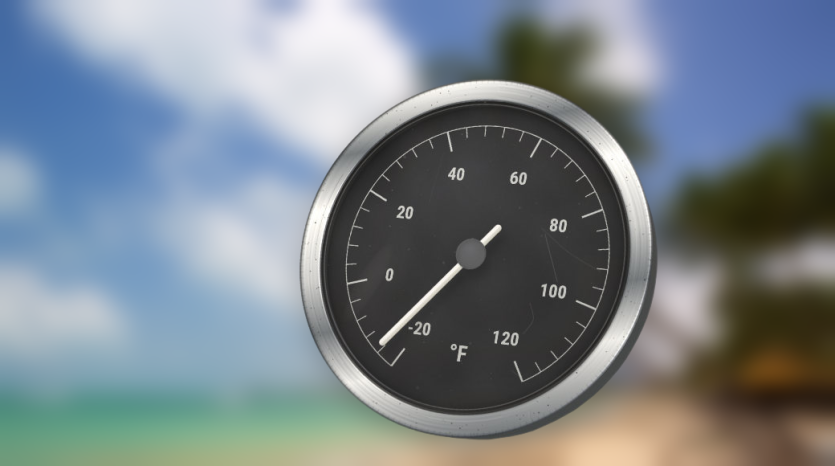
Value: -16 (°F)
